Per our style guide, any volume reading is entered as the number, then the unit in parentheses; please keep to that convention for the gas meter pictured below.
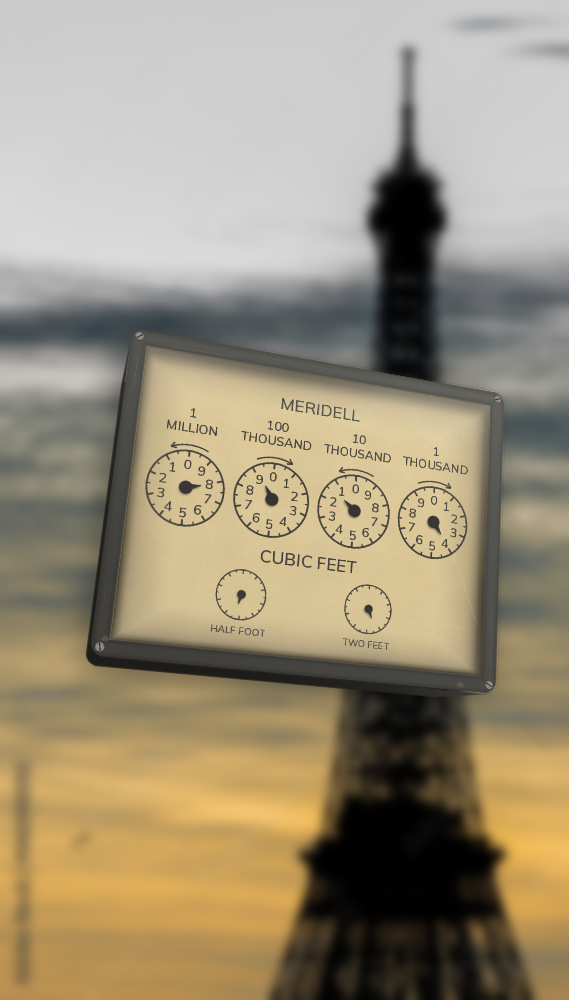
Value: 791400 (ft³)
